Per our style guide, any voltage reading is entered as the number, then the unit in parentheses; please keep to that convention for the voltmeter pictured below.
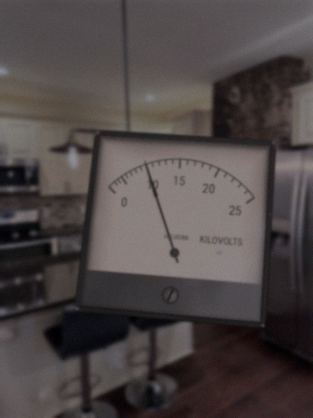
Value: 10 (kV)
